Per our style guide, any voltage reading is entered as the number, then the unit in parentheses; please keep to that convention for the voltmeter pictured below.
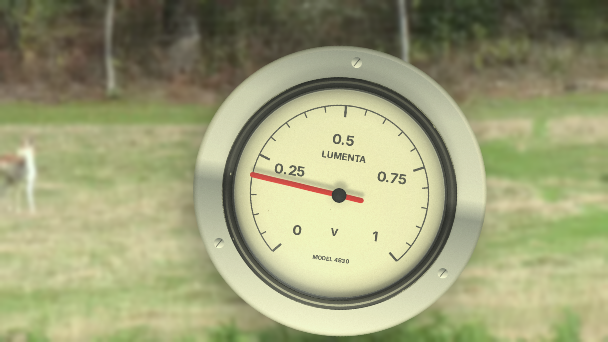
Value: 0.2 (V)
